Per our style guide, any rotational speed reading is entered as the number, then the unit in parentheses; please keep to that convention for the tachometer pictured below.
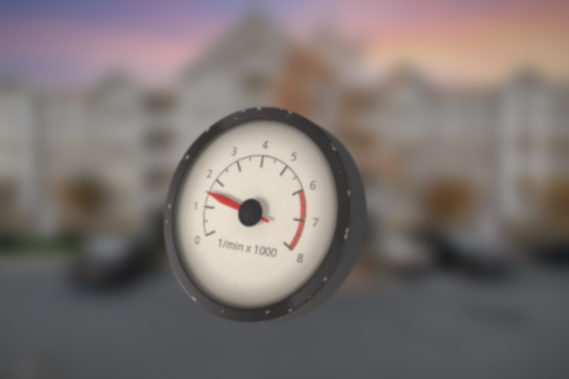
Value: 1500 (rpm)
